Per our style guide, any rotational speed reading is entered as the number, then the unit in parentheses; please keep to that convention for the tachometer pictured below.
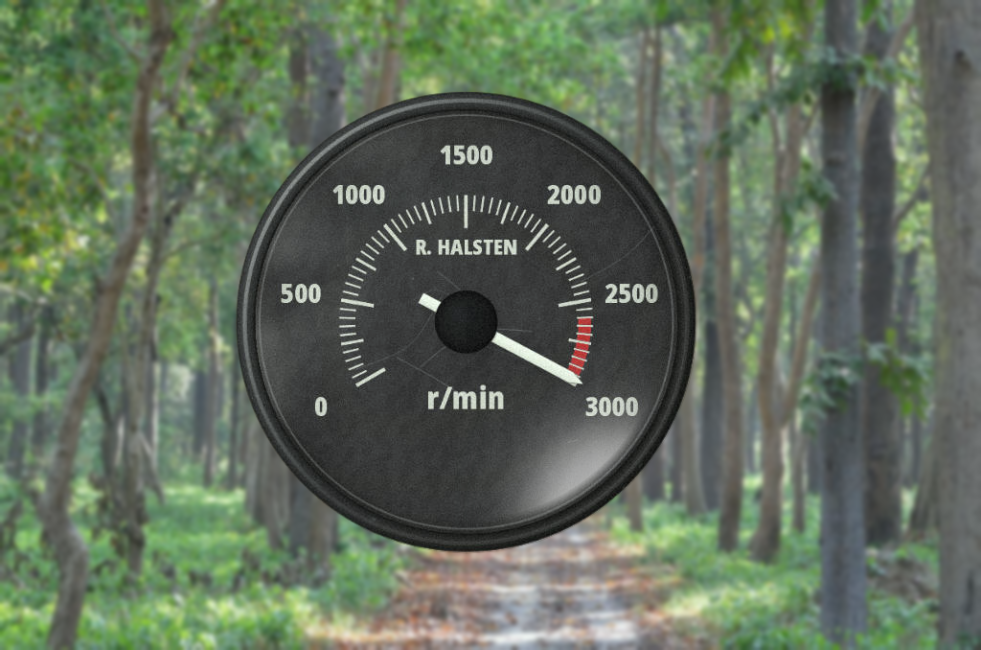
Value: 2975 (rpm)
